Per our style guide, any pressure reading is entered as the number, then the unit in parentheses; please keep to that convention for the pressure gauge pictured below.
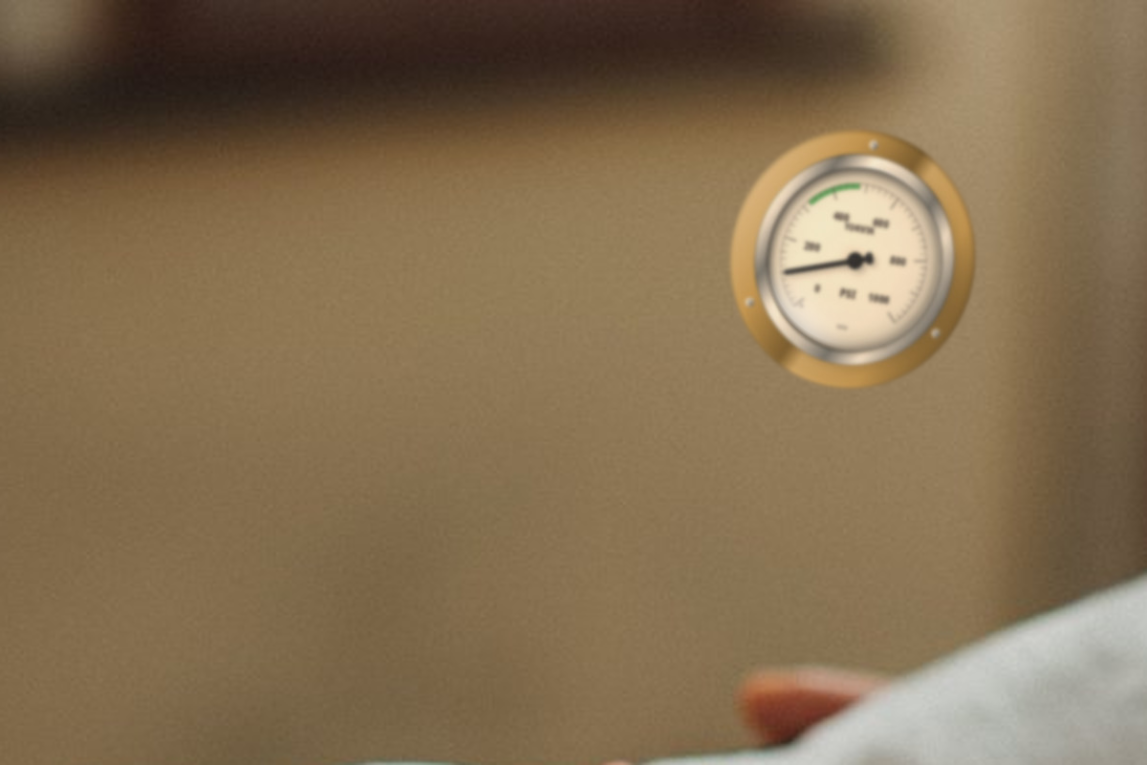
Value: 100 (psi)
